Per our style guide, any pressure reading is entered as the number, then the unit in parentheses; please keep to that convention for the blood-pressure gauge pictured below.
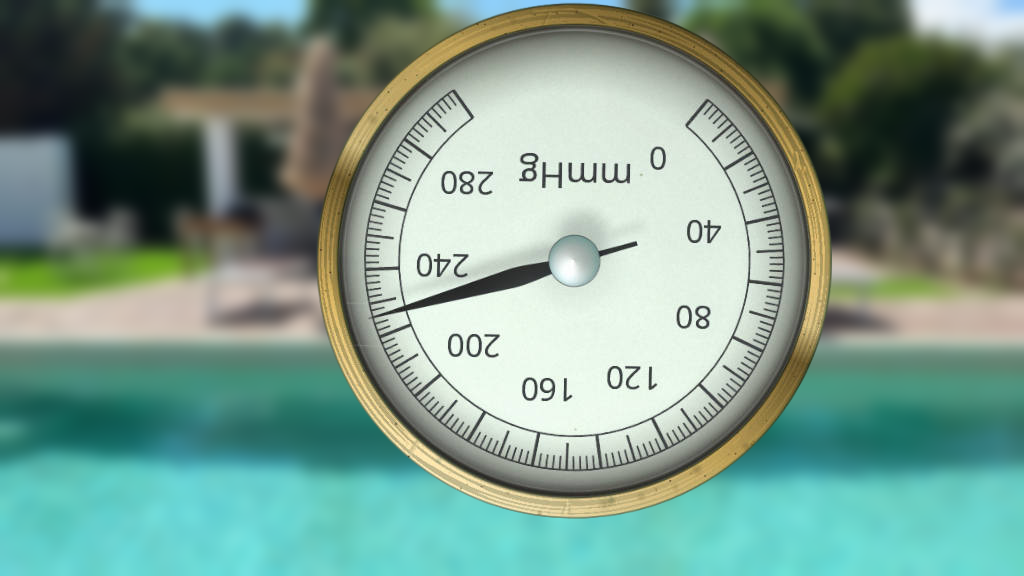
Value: 226 (mmHg)
